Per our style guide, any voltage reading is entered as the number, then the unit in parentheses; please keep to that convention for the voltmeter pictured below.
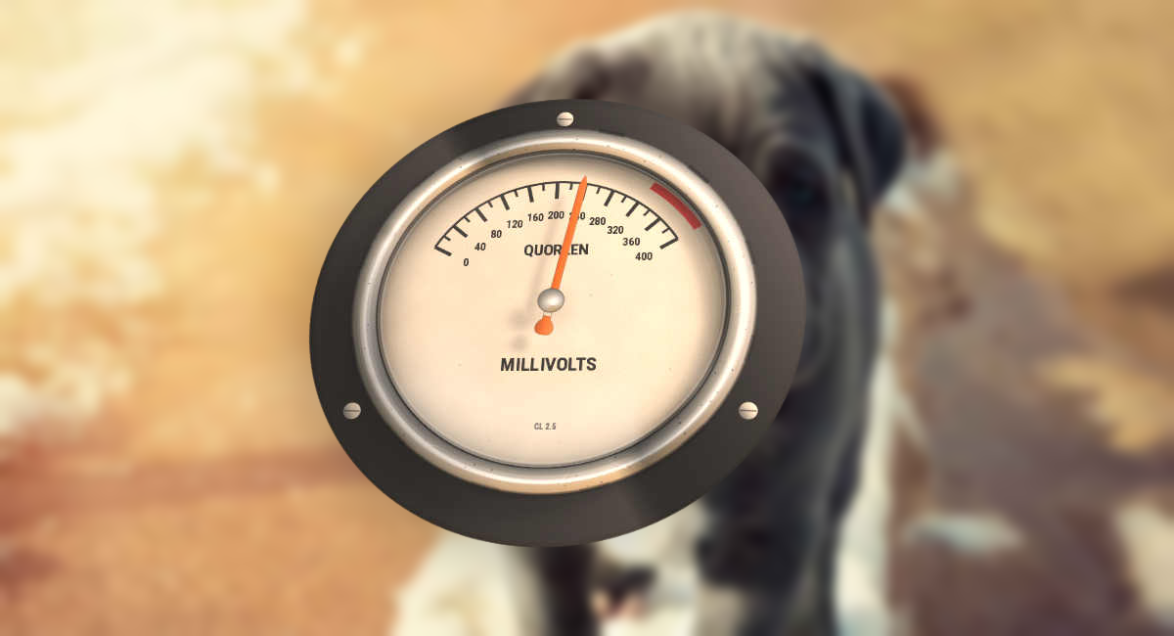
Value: 240 (mV)
